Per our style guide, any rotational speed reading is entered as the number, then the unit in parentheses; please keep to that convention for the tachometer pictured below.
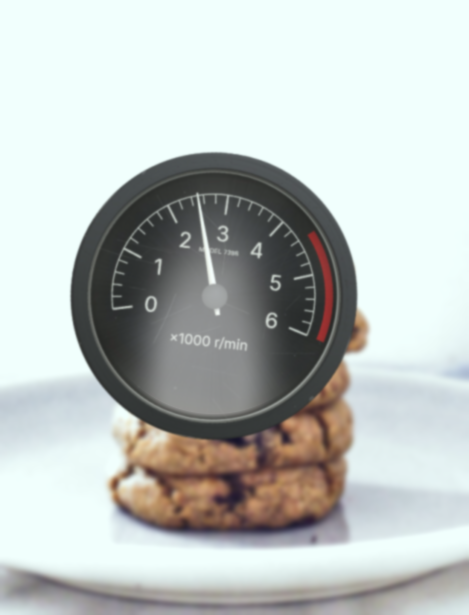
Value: 2500 (rpm)
